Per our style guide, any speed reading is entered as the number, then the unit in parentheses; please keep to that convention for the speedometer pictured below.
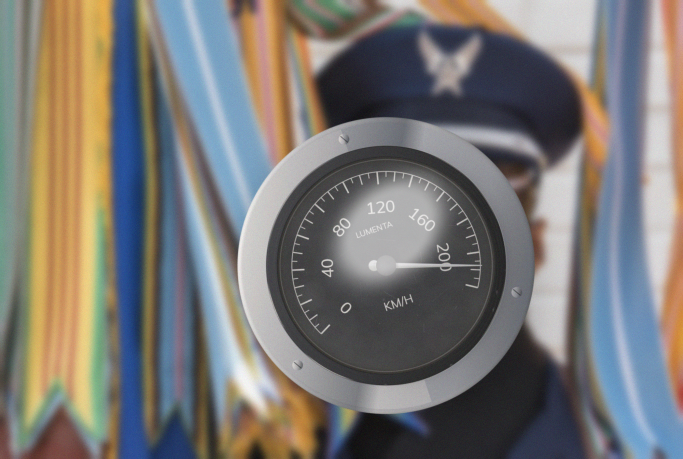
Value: 207.5 (km/h)
